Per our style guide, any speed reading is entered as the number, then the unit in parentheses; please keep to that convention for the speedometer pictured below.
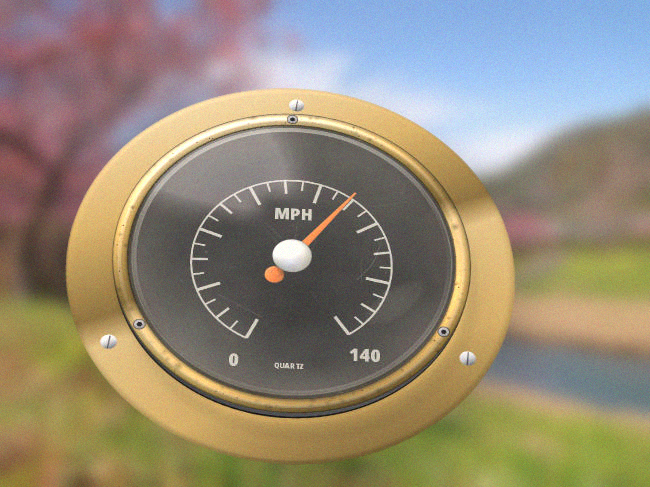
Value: 90 (mph)
